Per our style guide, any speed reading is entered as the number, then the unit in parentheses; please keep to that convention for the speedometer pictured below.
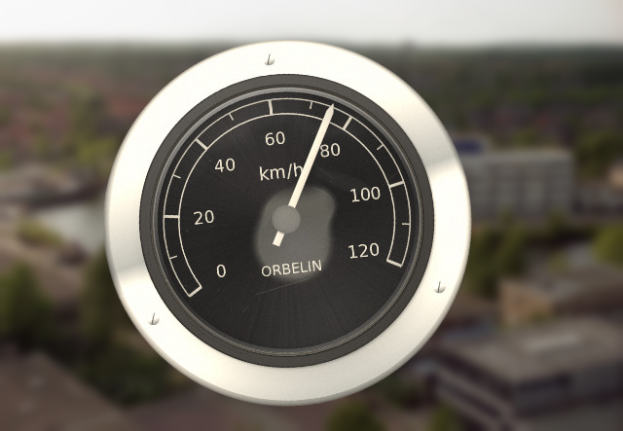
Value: 75 (km/h)
